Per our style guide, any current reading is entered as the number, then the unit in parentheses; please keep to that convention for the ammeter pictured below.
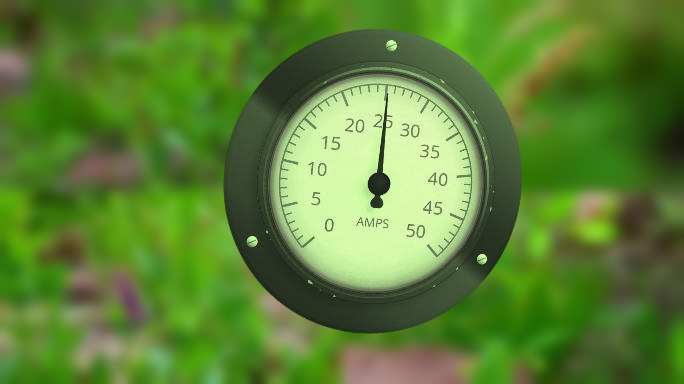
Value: 25 (A)
